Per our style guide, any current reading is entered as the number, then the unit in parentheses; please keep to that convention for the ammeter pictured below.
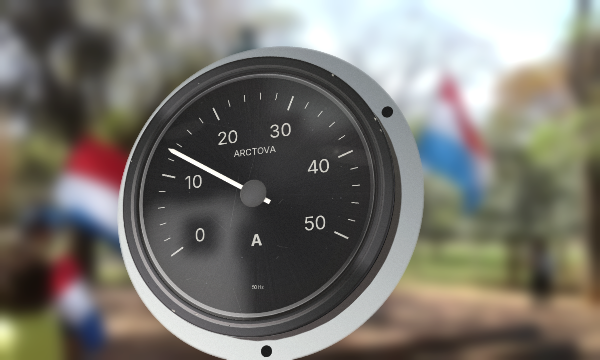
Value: 13 (A)
